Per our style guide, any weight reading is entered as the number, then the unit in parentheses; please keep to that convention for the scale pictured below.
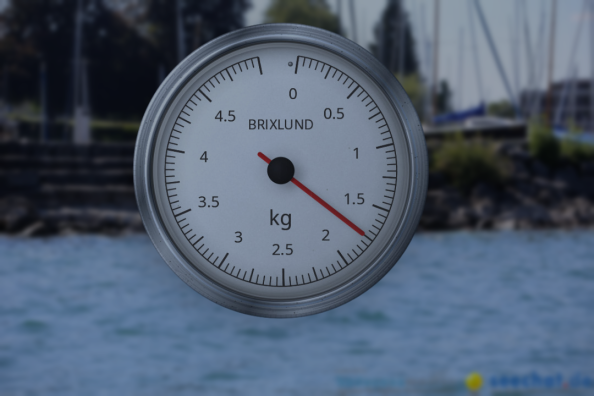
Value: 1.75 (kg)
